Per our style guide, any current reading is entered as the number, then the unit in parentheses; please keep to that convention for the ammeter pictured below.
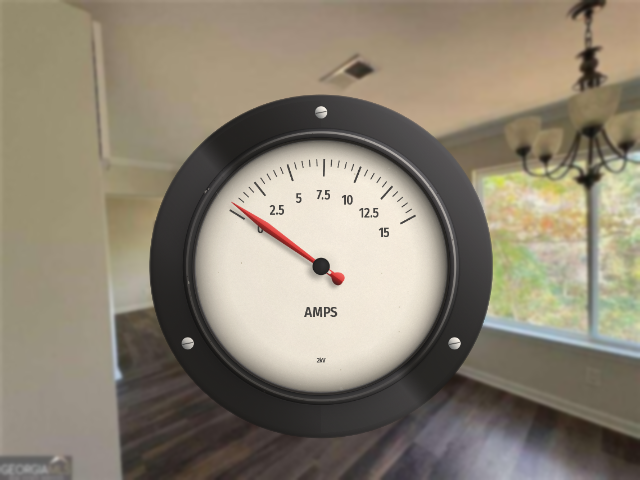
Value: 0.5 (A)
